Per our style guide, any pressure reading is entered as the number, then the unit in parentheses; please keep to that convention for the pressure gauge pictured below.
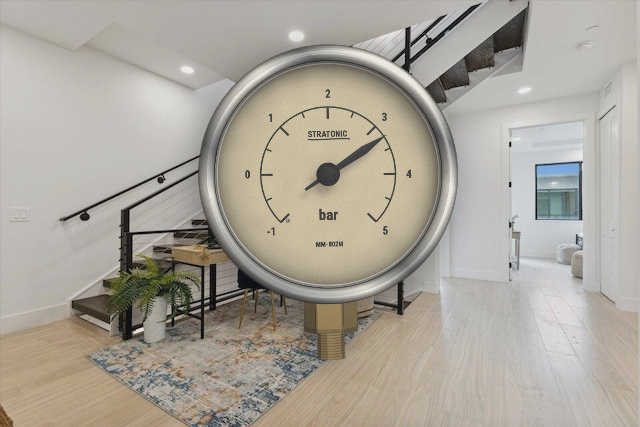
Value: 3.25 (bar)
